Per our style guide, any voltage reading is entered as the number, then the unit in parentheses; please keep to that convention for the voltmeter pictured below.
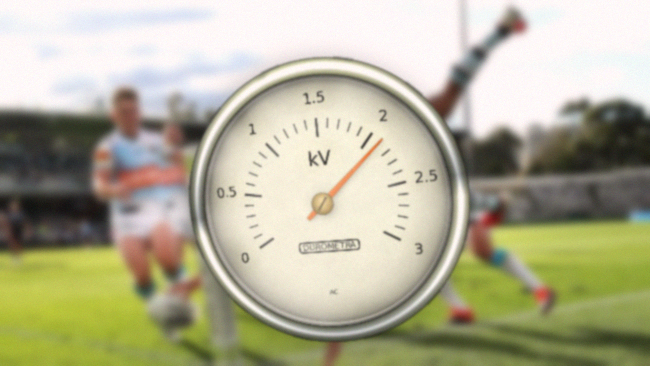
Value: 2.1 (kV)
